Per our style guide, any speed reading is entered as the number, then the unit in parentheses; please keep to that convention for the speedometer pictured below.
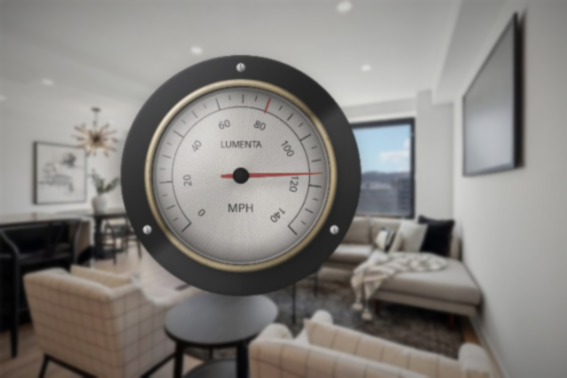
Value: 115 (mph)
